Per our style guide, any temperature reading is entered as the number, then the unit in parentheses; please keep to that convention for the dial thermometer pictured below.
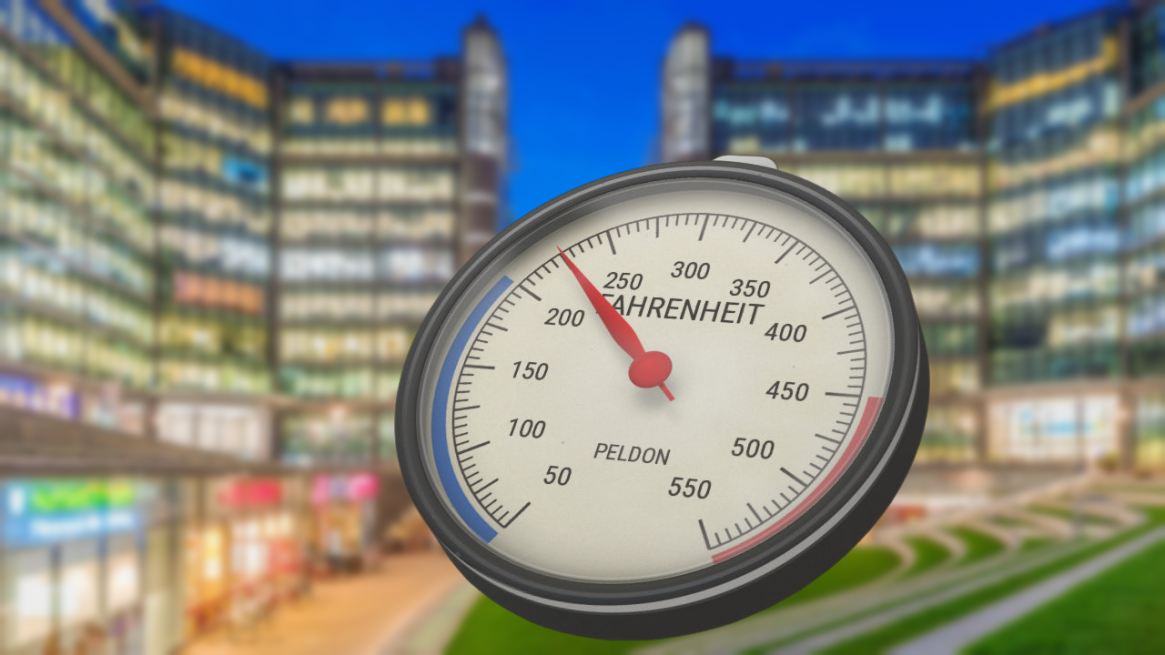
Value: 225 (°F)
